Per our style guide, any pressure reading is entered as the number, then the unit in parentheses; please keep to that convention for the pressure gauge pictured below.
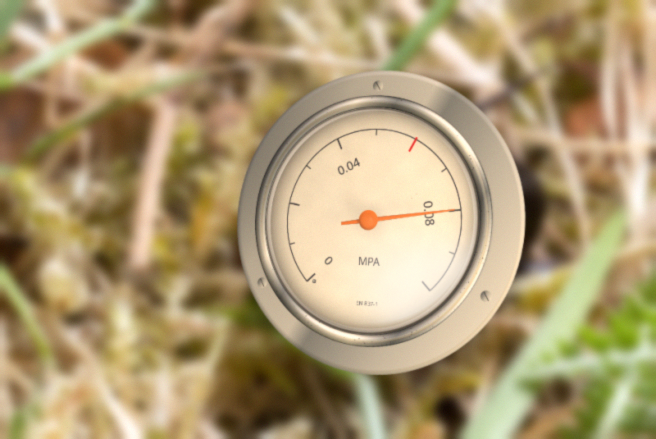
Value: 0.08 (MPa)
